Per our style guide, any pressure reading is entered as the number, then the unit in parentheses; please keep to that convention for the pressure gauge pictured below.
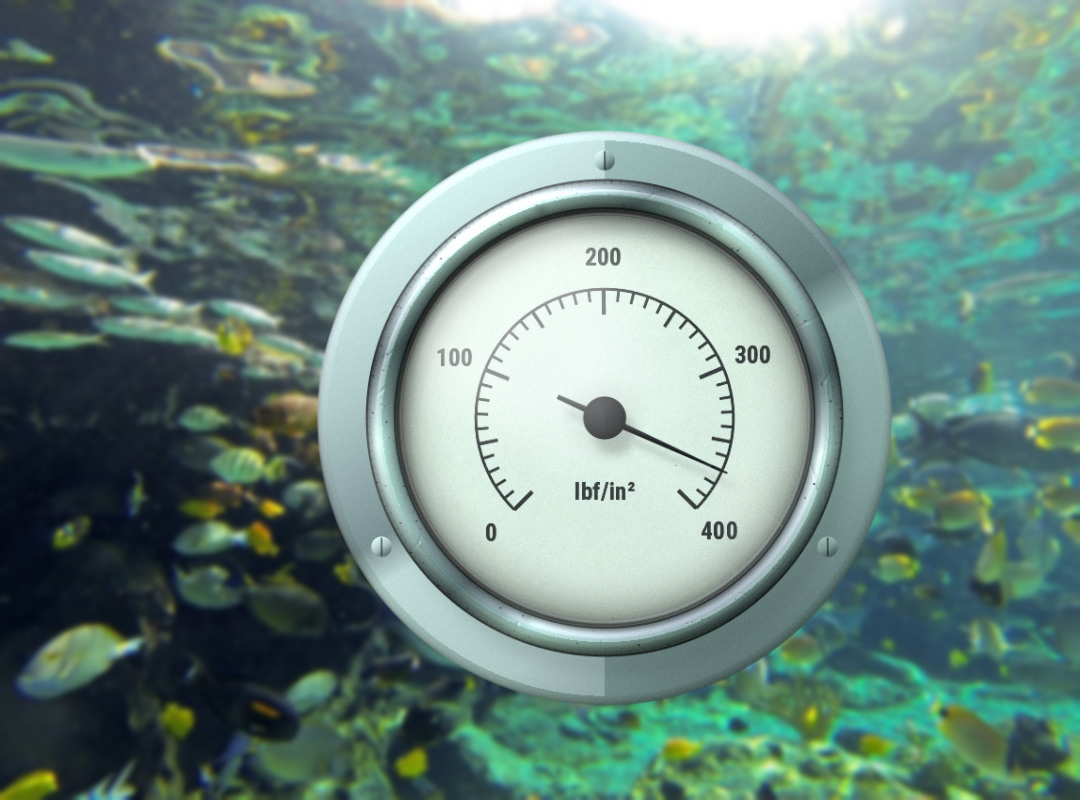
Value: 370 (psi)
